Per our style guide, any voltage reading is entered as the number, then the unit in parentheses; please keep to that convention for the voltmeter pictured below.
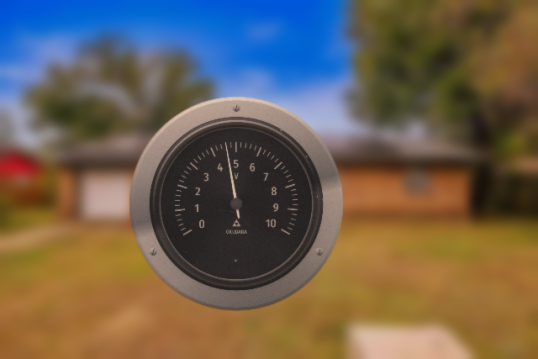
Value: 4.6 (V)
